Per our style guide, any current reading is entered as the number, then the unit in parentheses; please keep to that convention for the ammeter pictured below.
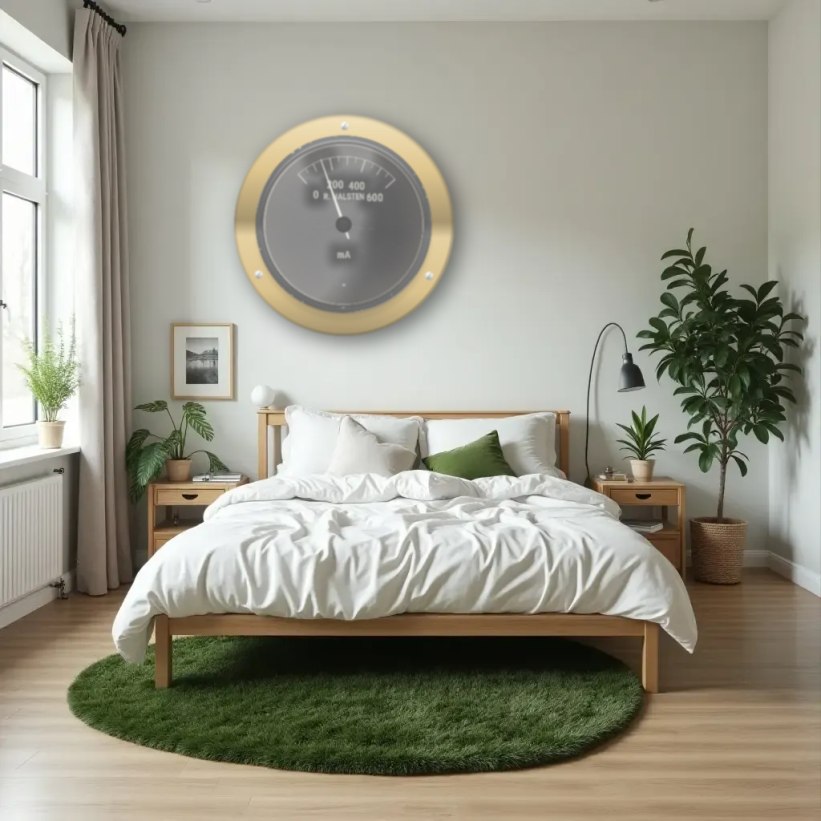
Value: 150 (mA)
